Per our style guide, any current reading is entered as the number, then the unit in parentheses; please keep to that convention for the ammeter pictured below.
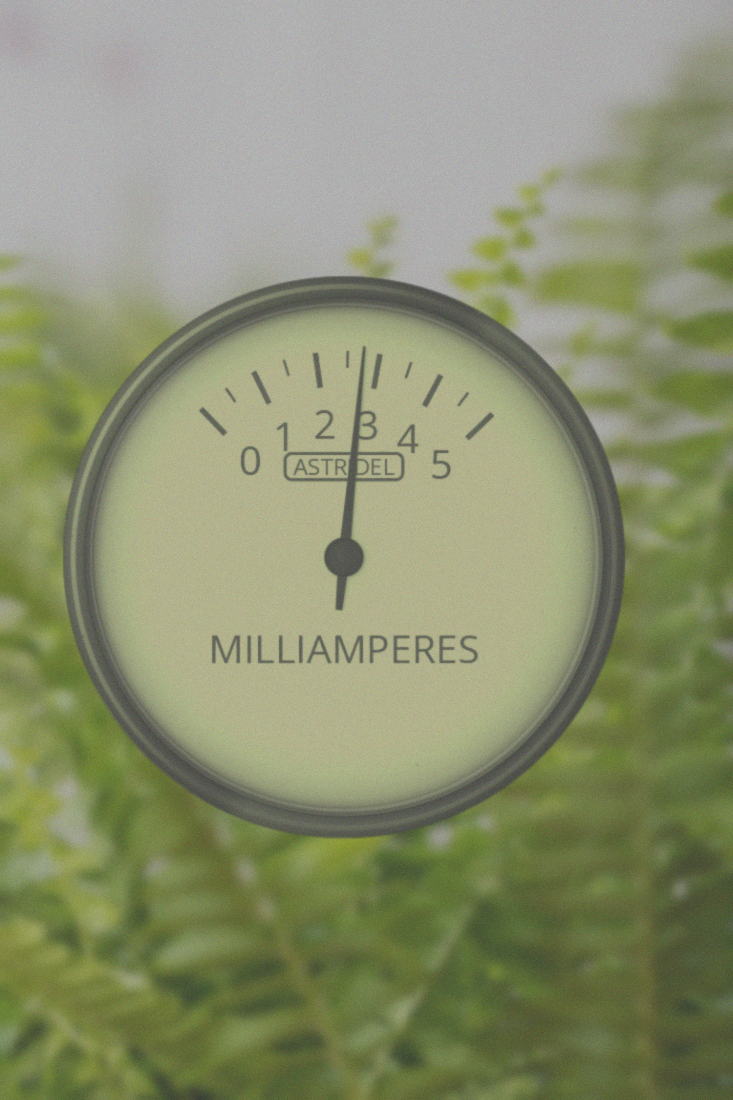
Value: 2.75 (mA)
